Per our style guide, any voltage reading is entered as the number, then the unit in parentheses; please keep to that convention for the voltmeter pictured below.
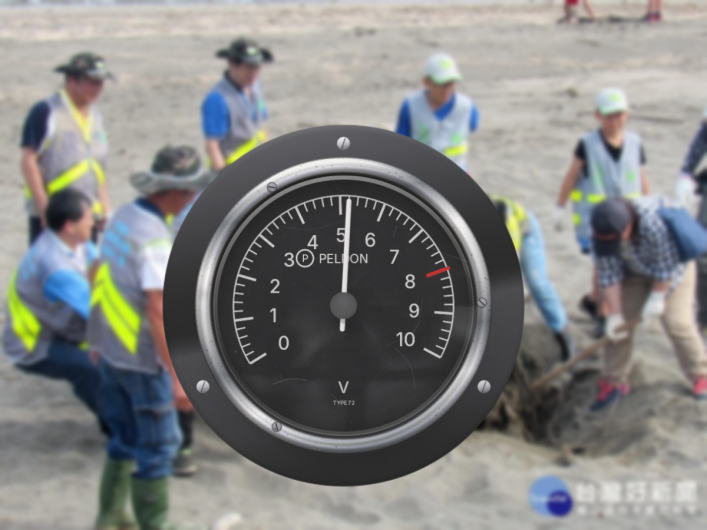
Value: 5.2 (V)
